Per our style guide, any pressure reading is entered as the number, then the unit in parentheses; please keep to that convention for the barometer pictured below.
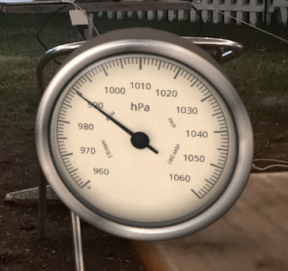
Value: 990 (hPa)
